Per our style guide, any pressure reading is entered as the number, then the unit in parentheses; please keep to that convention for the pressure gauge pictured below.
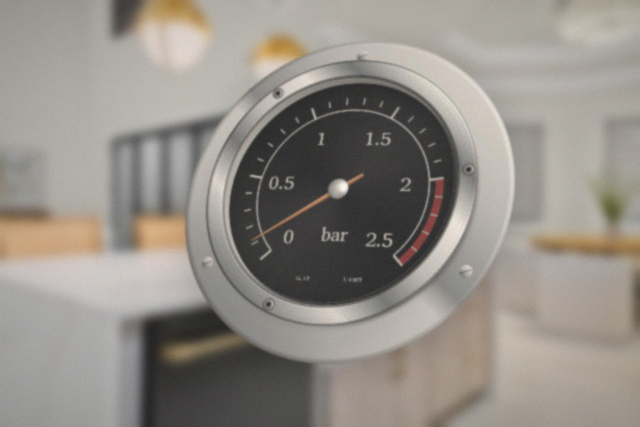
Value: 0.1 (bar)
